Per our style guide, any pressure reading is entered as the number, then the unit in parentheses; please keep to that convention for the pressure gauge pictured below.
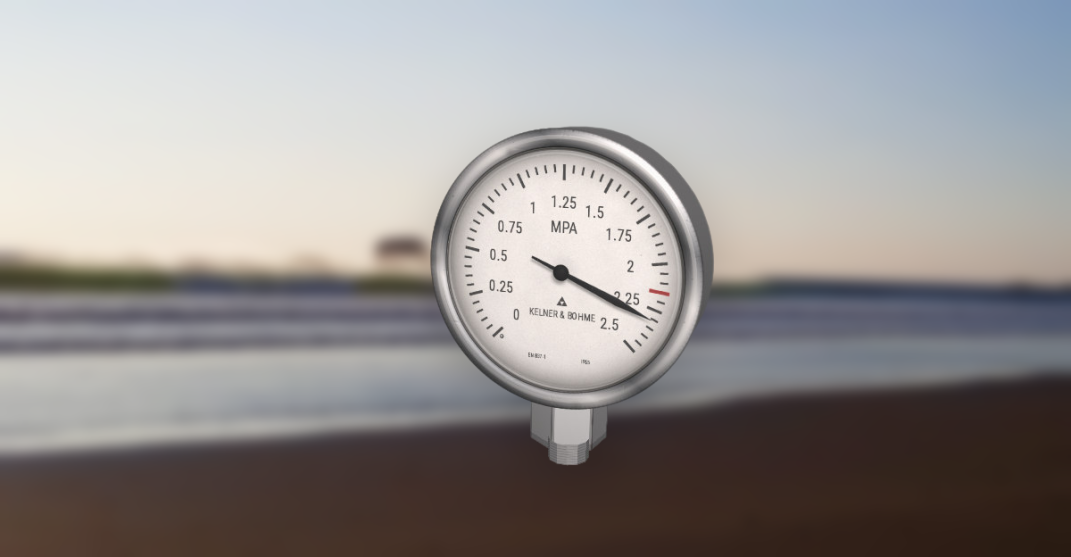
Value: 2.3 (MPa)
